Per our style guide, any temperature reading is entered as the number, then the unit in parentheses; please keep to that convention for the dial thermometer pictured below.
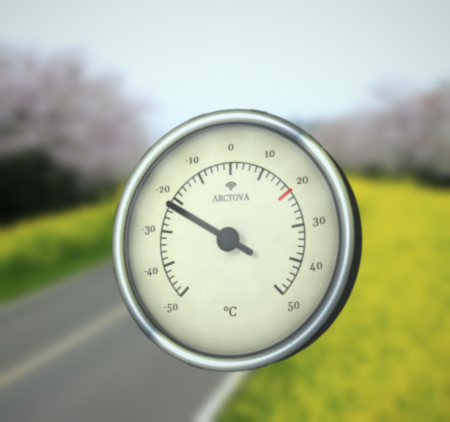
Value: -22 (°C)
